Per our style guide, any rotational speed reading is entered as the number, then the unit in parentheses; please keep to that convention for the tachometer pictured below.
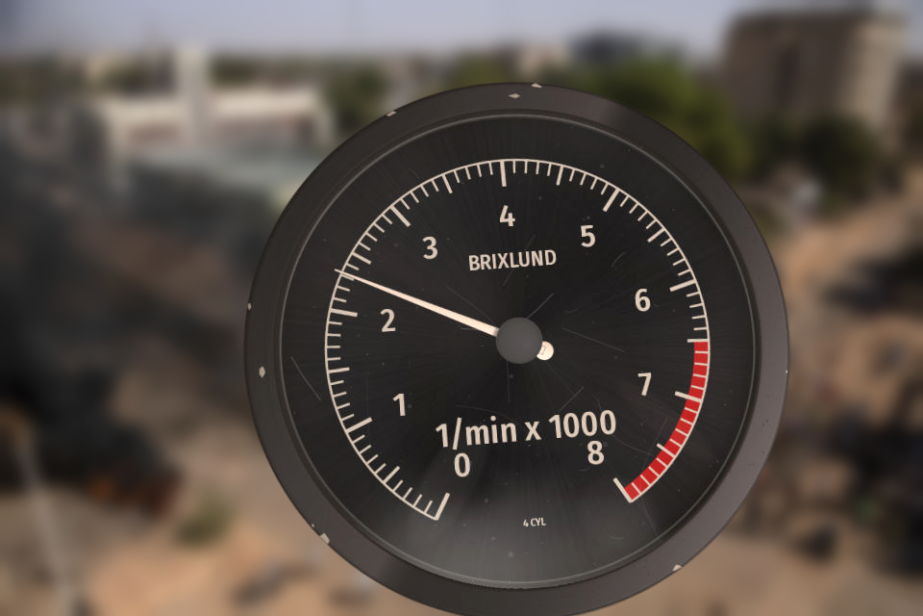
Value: 2300 (rpm)
